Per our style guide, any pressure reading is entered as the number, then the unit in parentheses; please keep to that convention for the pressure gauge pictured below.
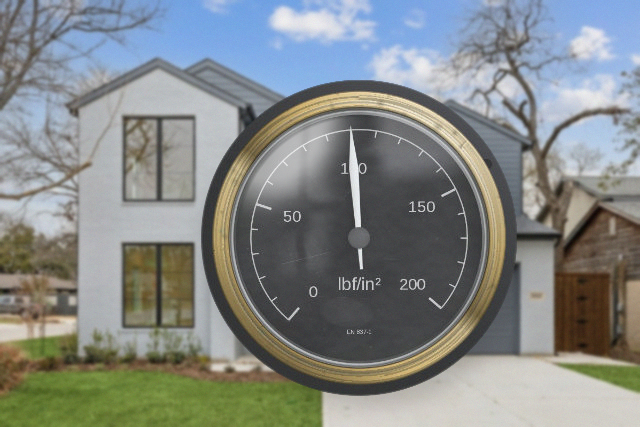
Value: 100 (psi)
